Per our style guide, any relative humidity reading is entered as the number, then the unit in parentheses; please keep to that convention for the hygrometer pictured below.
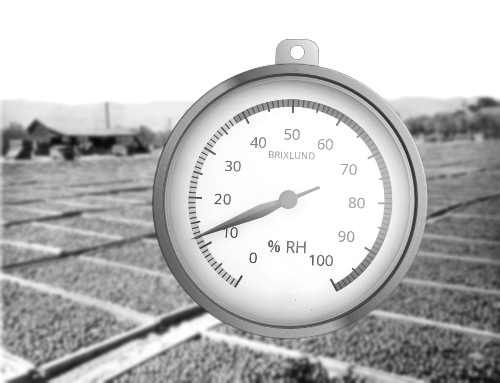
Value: 12 (%)
